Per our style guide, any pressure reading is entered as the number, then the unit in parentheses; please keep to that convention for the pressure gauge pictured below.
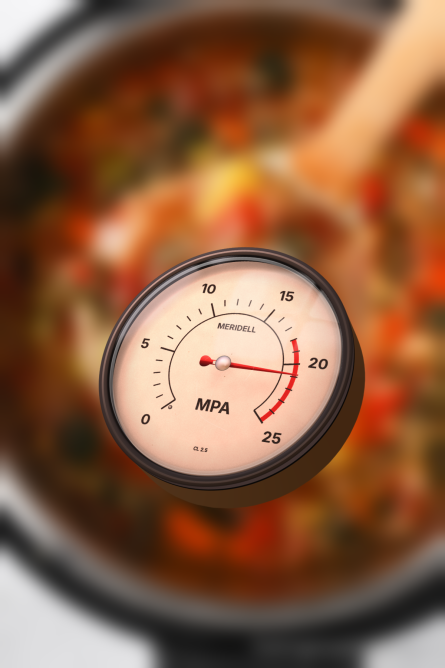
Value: 21 (MPa)
